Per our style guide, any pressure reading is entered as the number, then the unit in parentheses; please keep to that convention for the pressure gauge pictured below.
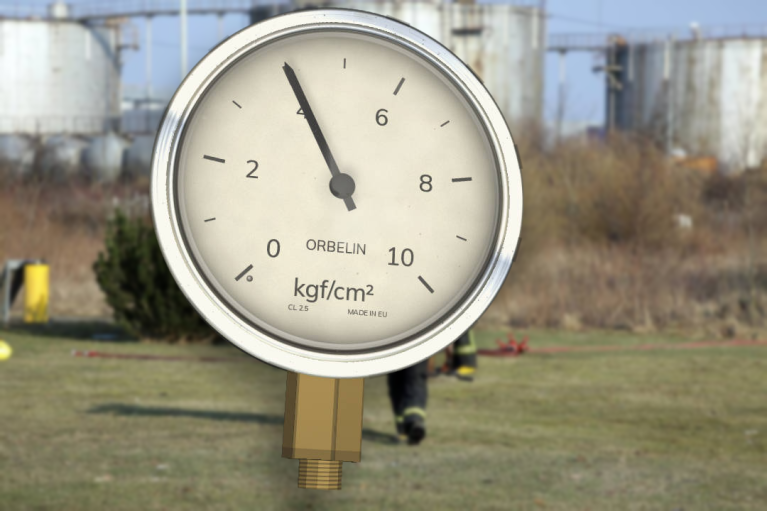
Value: 4 (kg/cm²)
